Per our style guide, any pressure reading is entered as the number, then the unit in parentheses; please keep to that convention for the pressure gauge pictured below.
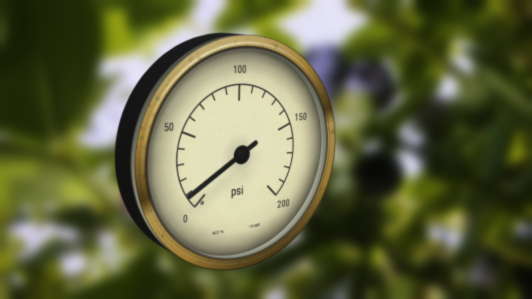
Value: 10 (psi)
